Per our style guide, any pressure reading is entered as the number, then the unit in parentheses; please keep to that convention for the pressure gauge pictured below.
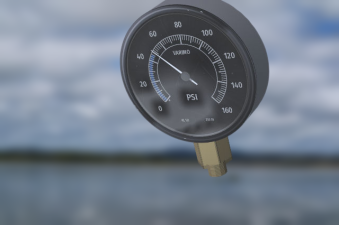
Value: 50 (psi)
